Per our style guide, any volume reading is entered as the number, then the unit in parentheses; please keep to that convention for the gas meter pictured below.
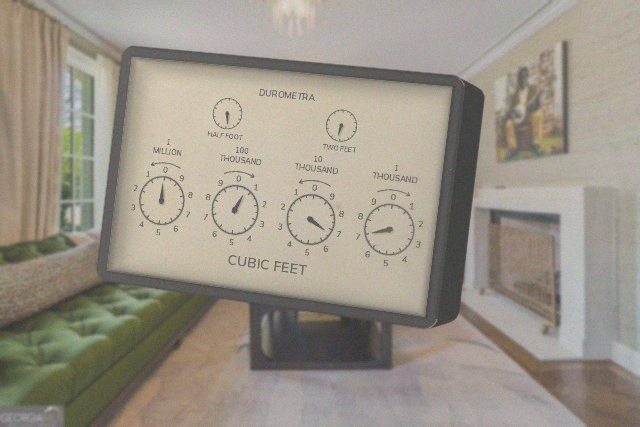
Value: 6700 (ft³)
